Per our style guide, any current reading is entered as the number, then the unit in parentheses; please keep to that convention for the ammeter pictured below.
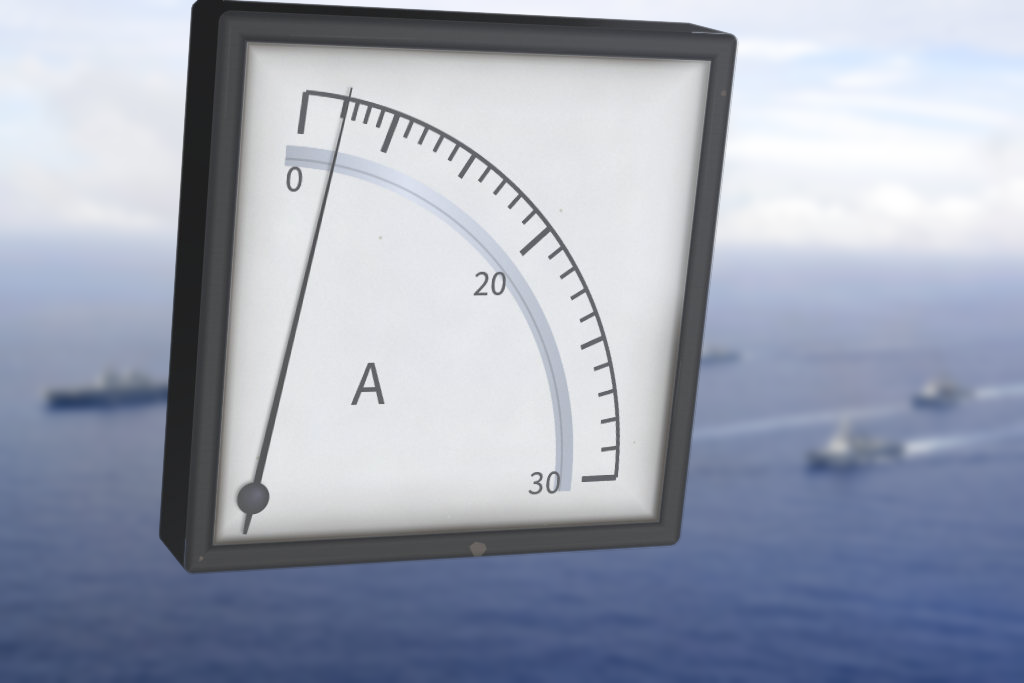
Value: 6 (A)
